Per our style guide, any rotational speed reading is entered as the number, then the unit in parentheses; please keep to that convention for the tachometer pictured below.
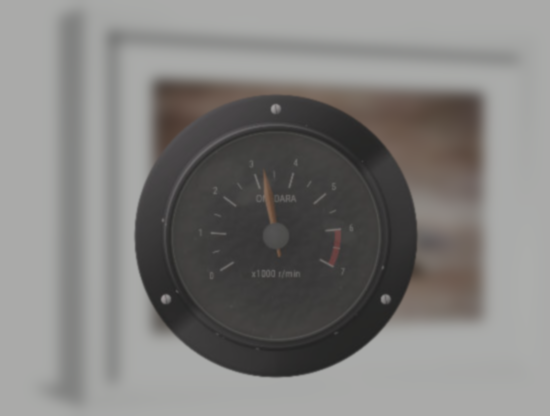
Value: 3250 (rpm)
